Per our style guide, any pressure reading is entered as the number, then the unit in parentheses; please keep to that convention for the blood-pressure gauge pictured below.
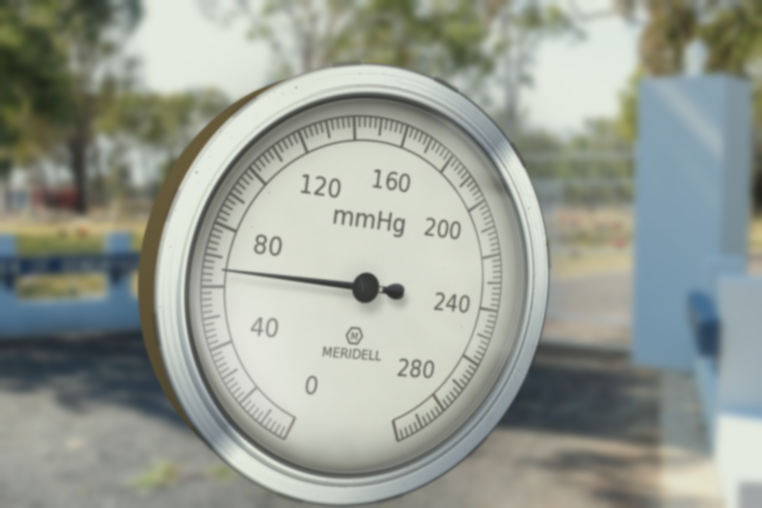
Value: 66 (mmHg)
